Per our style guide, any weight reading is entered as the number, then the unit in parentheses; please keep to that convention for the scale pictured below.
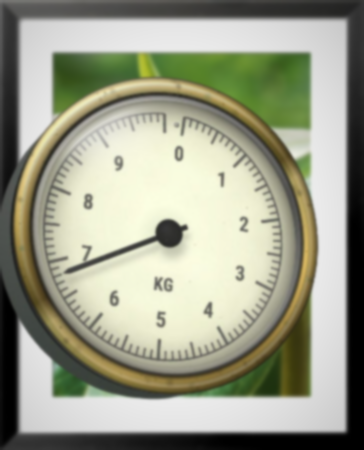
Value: 6.8 (kg)
